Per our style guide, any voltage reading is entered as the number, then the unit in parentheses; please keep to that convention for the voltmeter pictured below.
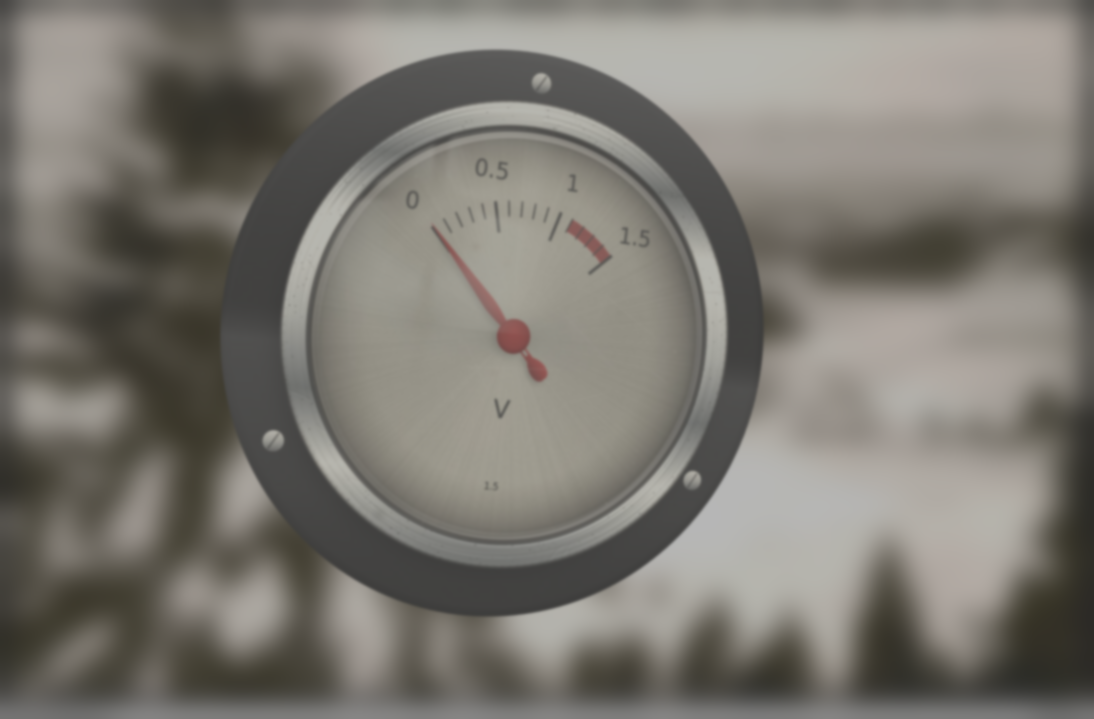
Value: 0 (V)
